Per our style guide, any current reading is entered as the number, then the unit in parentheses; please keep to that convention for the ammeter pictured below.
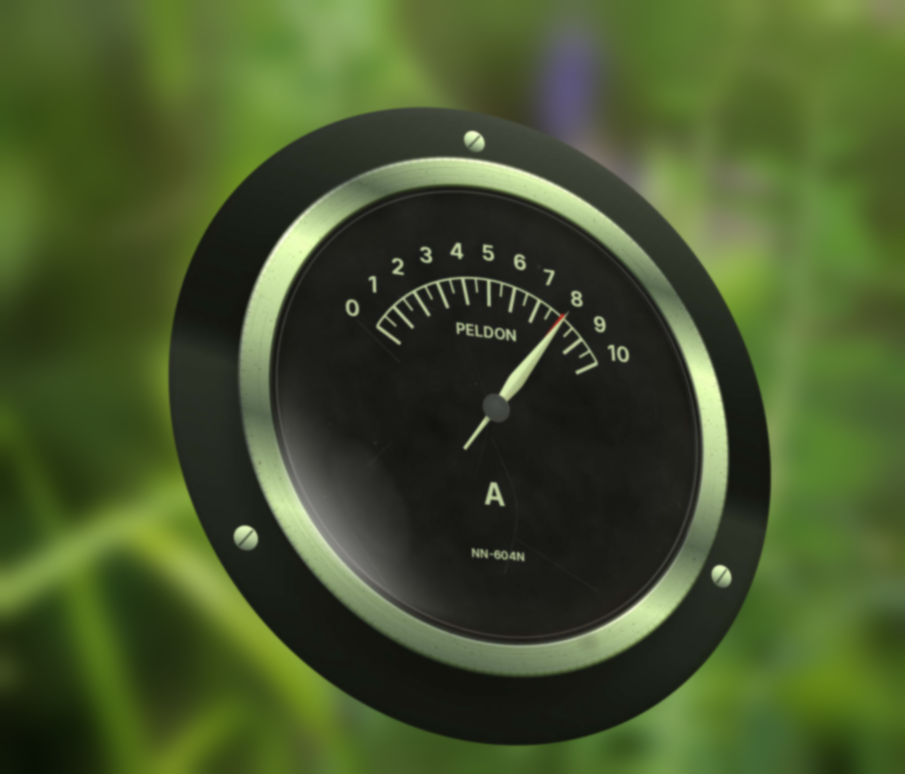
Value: 8 (A)
